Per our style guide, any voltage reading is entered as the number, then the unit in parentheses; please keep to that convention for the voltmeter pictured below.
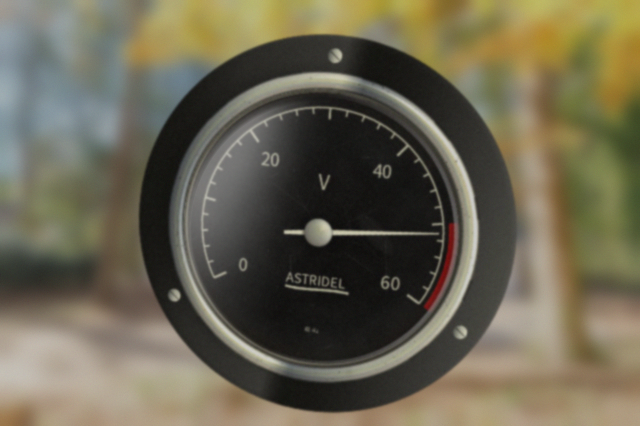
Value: 51 (V)
